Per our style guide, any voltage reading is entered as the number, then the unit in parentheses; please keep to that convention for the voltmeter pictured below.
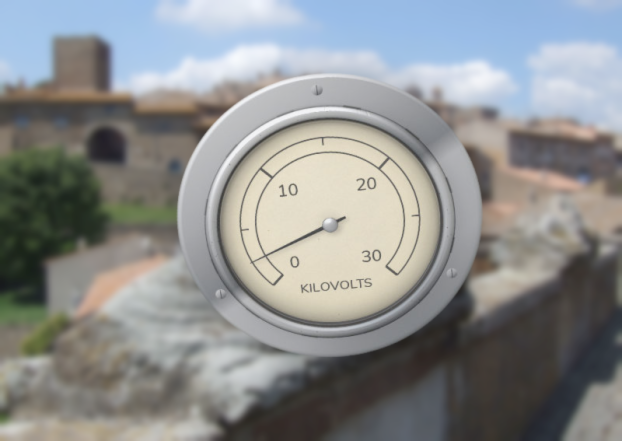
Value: 2.5 (kV)
